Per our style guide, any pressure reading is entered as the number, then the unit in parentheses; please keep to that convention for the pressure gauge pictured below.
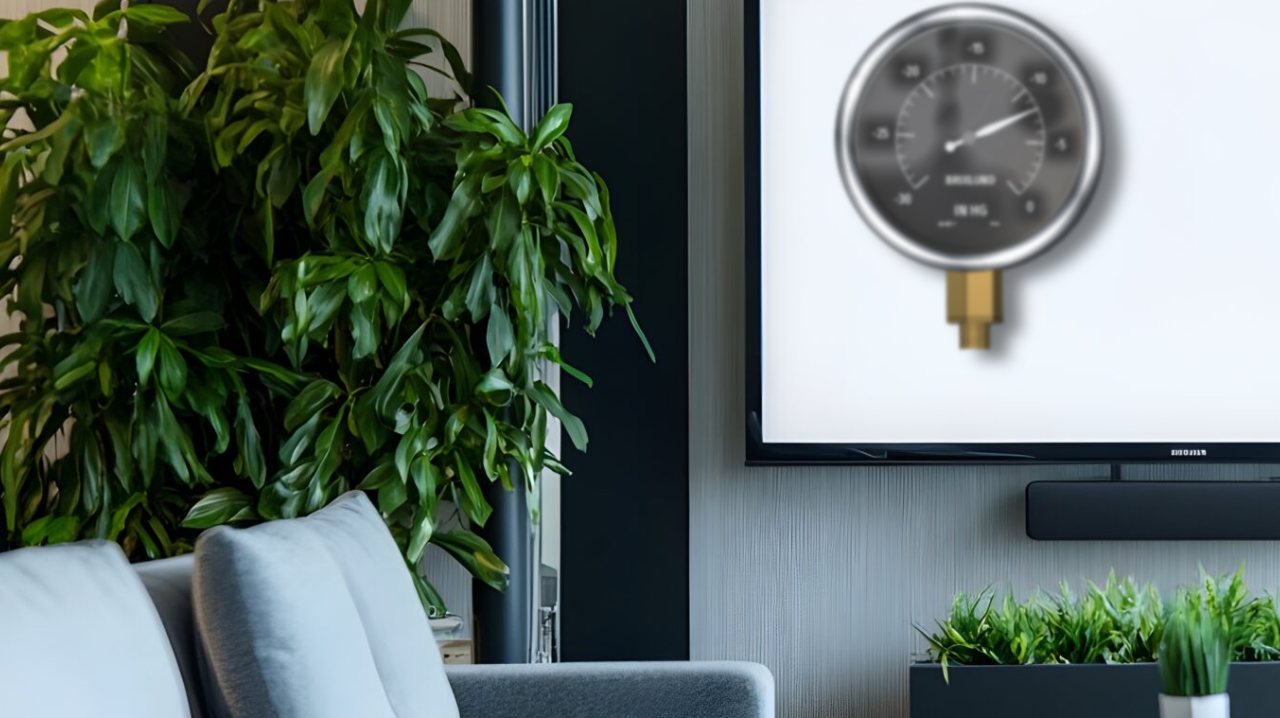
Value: -8 (inHg)
